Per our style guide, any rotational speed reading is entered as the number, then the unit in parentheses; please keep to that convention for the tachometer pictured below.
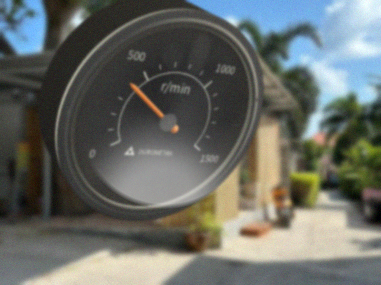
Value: 400 (rpm)
